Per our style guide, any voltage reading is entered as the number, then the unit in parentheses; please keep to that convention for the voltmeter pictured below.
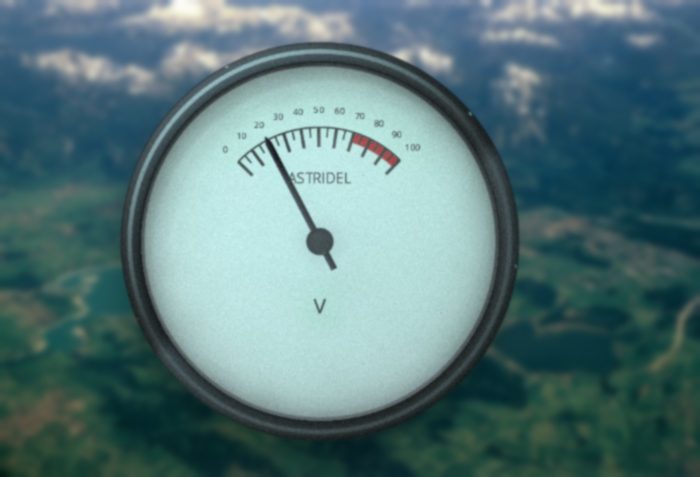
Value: 20 (V)
